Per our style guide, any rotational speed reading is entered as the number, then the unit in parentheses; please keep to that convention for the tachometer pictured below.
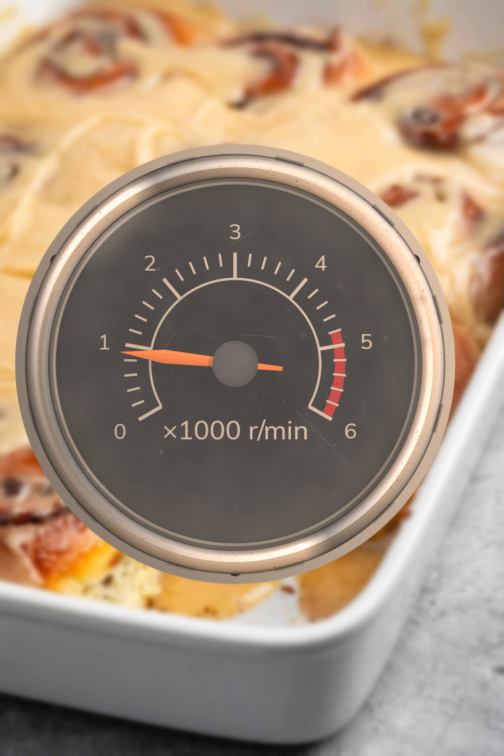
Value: 900 (rpm)
